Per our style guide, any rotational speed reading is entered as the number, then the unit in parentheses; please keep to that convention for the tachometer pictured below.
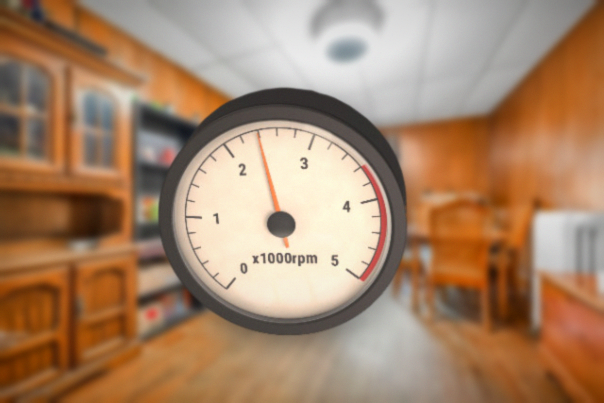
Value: 2400 (rpm)
